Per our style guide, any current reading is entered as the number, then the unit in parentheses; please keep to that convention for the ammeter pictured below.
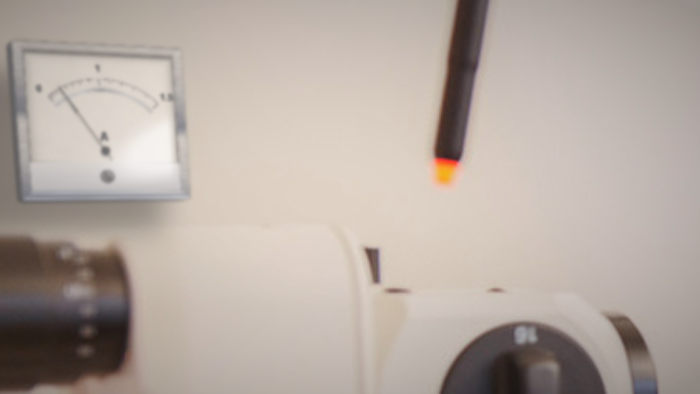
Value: 0.5 (A)
